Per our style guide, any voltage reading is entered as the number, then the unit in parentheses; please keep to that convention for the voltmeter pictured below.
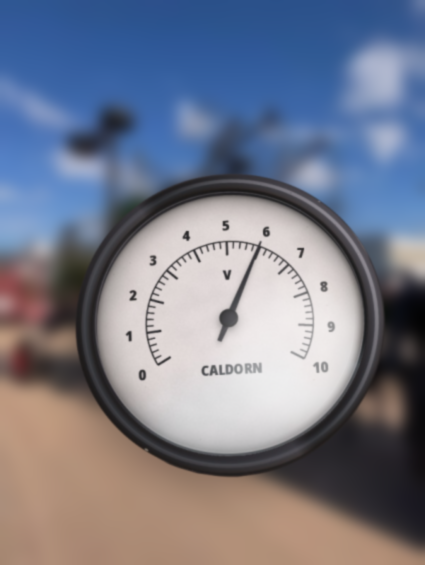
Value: 6 (V)
